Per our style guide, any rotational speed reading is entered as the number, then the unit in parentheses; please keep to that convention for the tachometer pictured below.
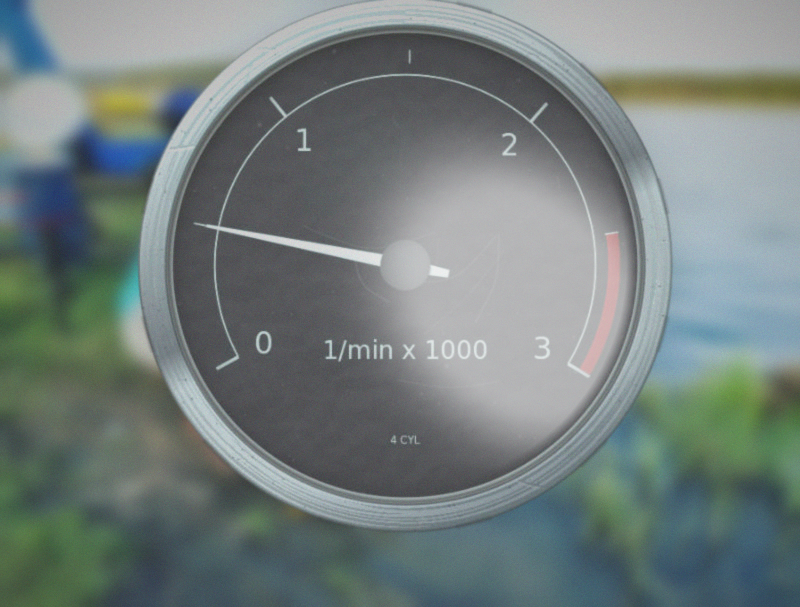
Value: 500 (rpm)
